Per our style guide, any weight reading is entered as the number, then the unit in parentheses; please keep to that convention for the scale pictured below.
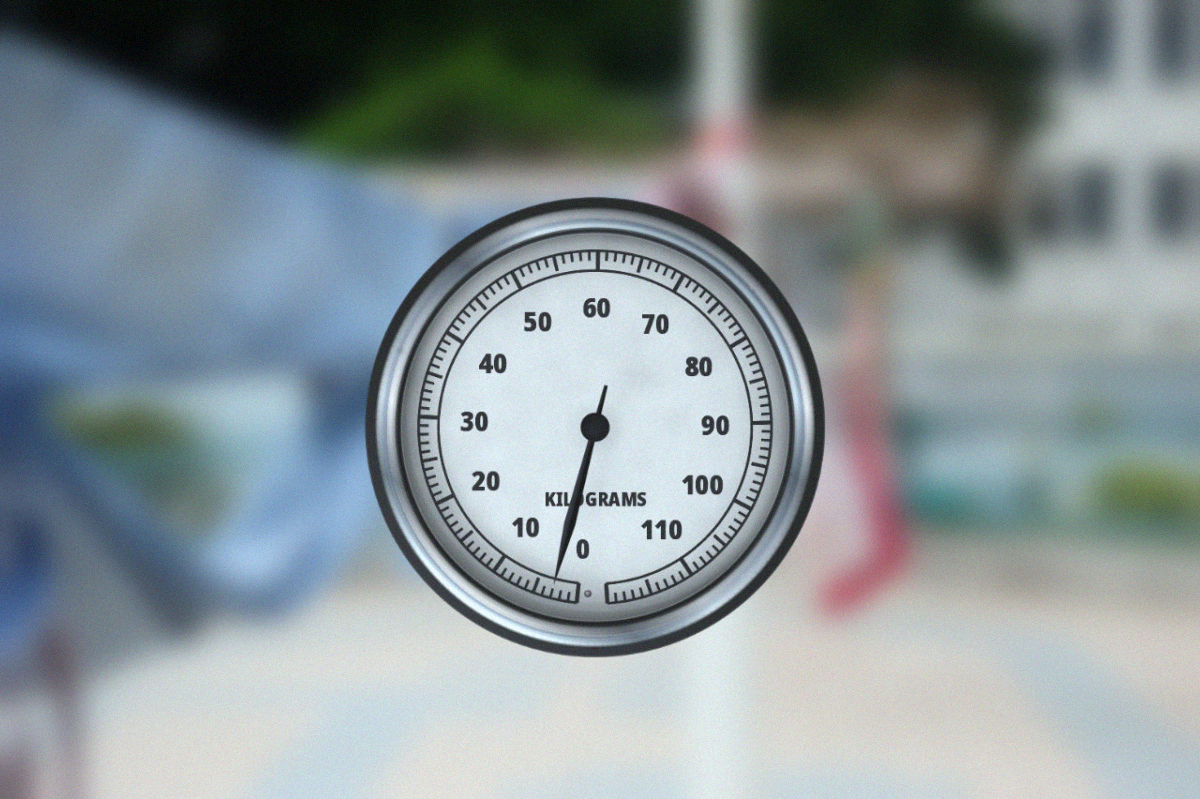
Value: 3 (kg)
